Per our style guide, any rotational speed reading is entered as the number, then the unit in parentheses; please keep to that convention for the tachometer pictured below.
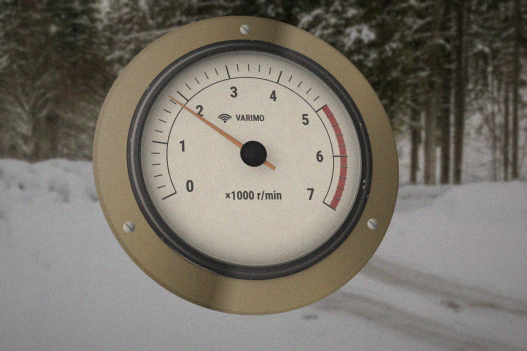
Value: 1800 (rpm)
